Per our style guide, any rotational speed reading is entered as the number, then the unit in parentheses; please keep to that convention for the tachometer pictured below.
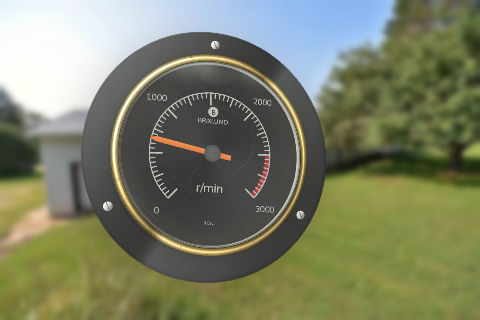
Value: 650 (rpm)
